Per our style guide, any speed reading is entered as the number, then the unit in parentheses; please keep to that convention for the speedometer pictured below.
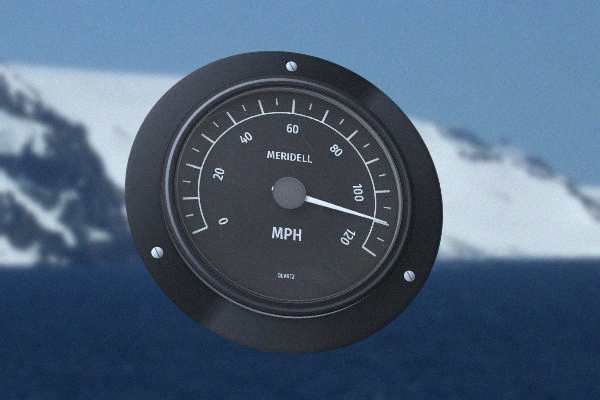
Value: 110 (mph)
